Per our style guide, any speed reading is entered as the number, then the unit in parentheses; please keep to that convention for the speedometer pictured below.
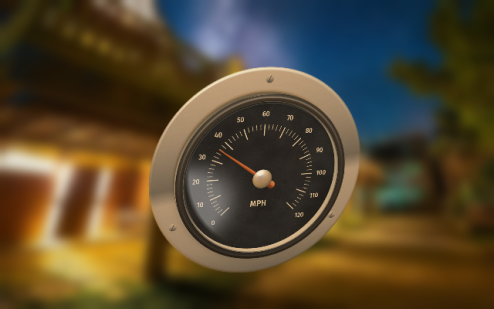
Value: 36 (mph)
